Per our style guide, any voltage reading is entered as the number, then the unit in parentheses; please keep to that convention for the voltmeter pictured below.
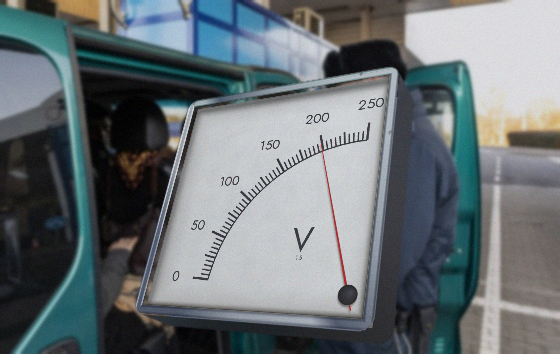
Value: 200 (V)
